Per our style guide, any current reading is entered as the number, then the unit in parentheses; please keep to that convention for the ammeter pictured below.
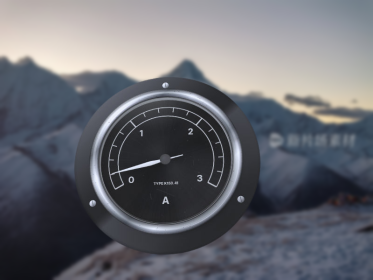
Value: 0.2 (A)
